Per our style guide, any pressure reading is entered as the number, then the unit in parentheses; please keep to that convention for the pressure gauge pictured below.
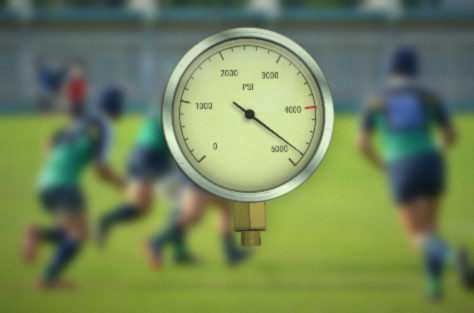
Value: 4800 (psi)
